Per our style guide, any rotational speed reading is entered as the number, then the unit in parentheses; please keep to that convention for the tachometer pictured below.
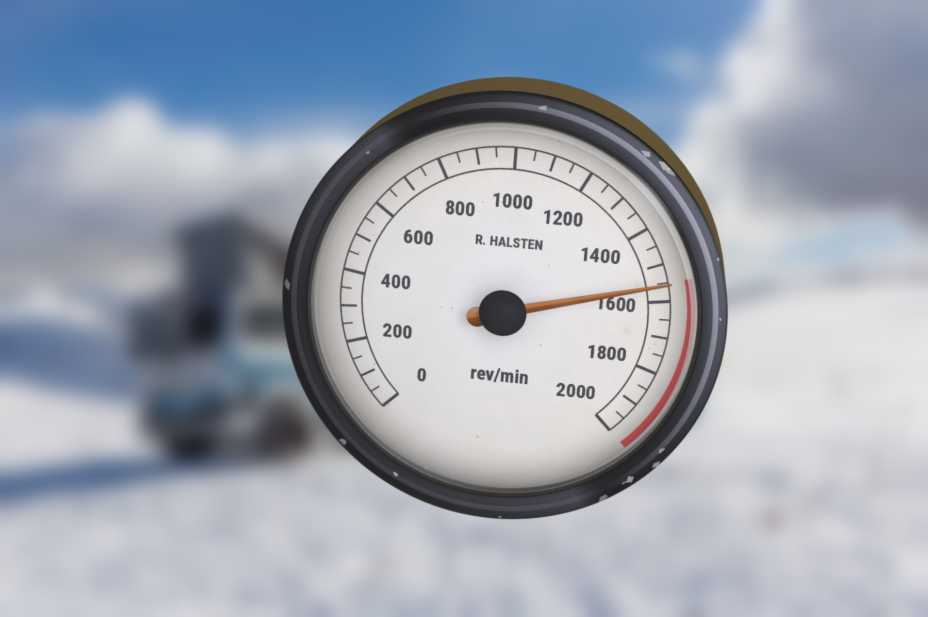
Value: 1550 (rpm)
